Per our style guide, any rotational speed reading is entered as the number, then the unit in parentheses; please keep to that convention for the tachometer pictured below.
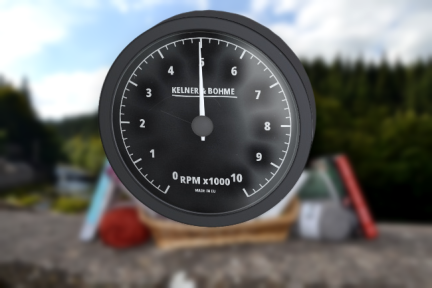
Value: 5000 (rpm)
